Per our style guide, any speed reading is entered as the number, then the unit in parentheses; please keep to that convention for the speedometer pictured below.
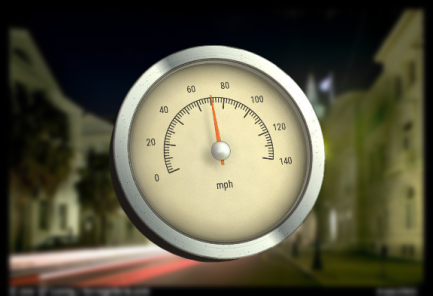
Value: 70 (mph)
